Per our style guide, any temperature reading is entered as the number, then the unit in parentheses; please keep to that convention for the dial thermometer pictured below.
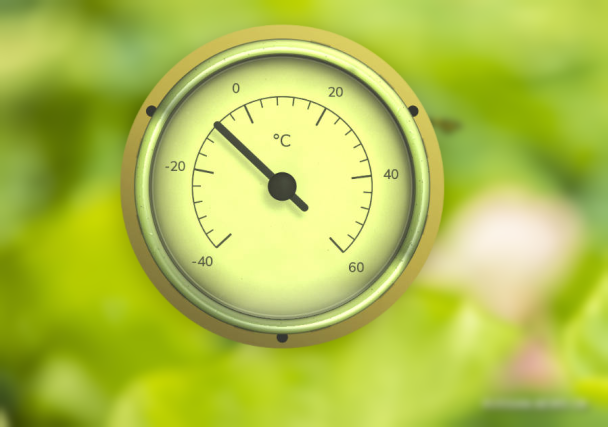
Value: -8 (°C)
